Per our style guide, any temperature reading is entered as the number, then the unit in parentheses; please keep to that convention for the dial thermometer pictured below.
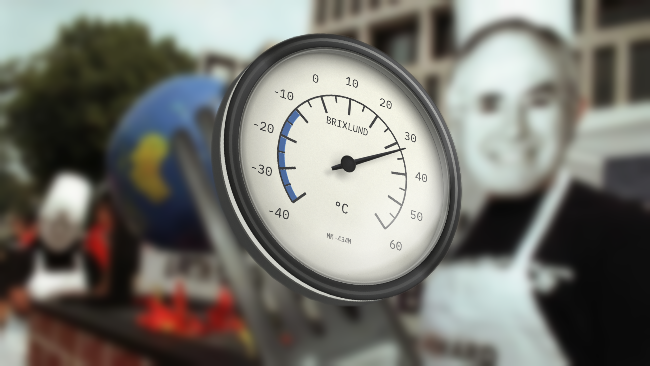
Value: 32.5 (°C)
